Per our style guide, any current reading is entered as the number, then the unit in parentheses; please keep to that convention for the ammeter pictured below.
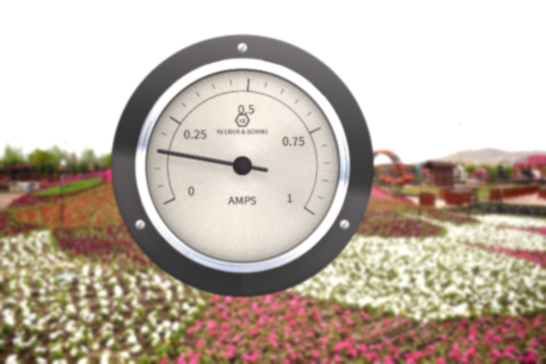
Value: 0.15 (A)
